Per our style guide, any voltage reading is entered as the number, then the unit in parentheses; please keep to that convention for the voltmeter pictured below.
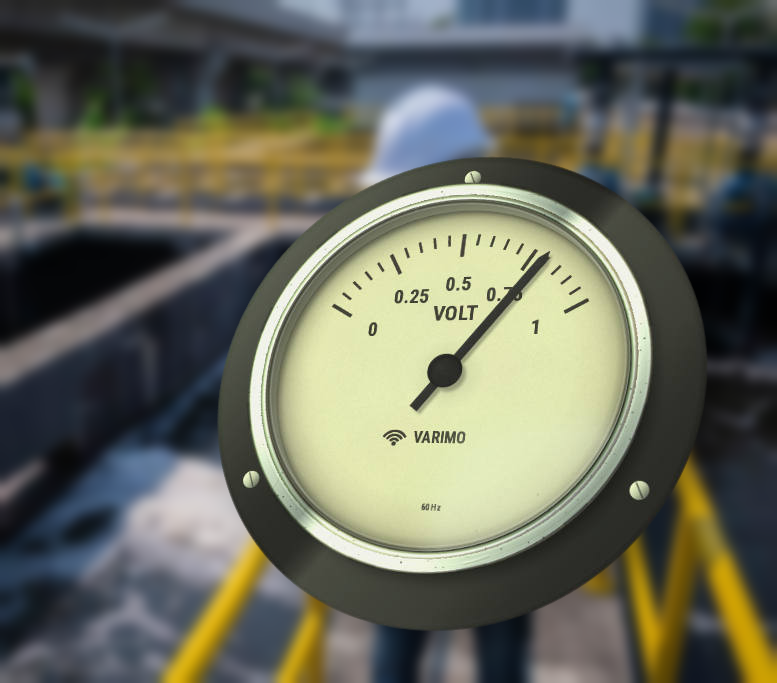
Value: 0.8 (V)
